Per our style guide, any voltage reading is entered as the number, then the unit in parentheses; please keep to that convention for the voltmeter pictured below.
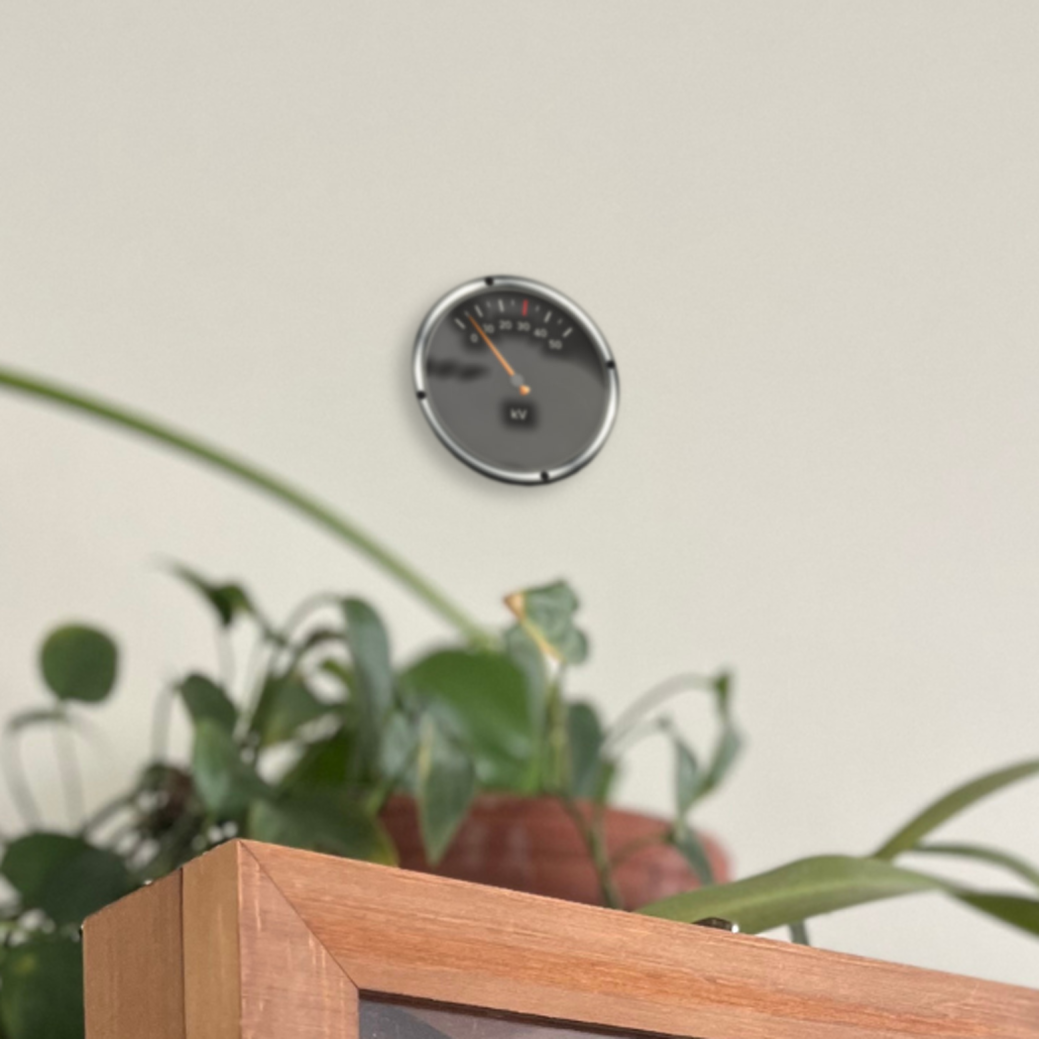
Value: 5 (kV)
